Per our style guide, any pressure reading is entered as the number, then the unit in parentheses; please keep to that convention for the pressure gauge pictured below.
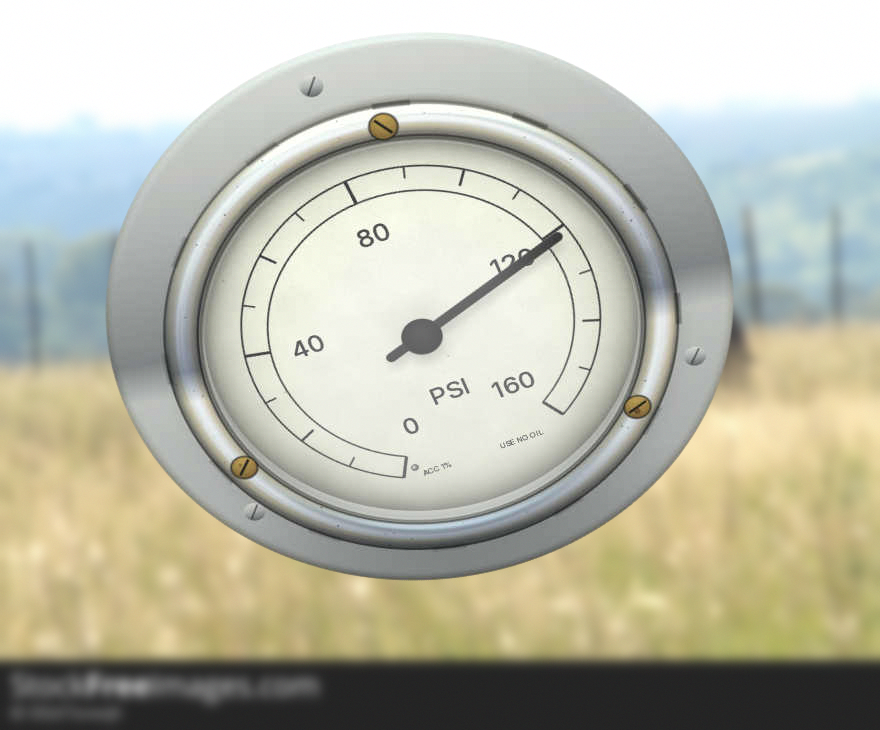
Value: 120 (psi)
